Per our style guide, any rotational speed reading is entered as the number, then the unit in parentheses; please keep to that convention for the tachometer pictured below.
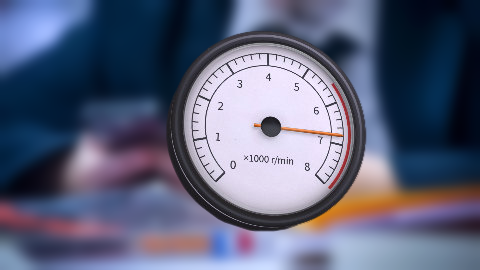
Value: 6800 (rpm)
